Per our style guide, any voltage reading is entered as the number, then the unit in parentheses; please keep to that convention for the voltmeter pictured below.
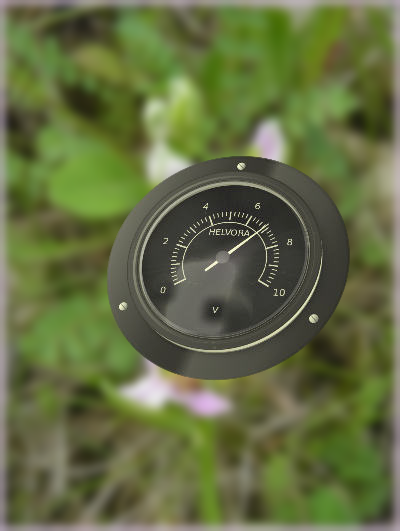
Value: 7 (V)
